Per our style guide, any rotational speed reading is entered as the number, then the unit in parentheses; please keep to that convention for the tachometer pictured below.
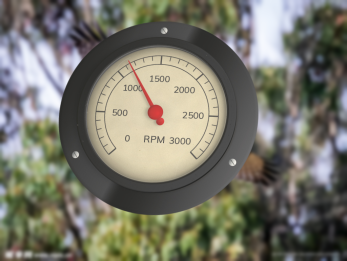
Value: 1150 (rpm)
